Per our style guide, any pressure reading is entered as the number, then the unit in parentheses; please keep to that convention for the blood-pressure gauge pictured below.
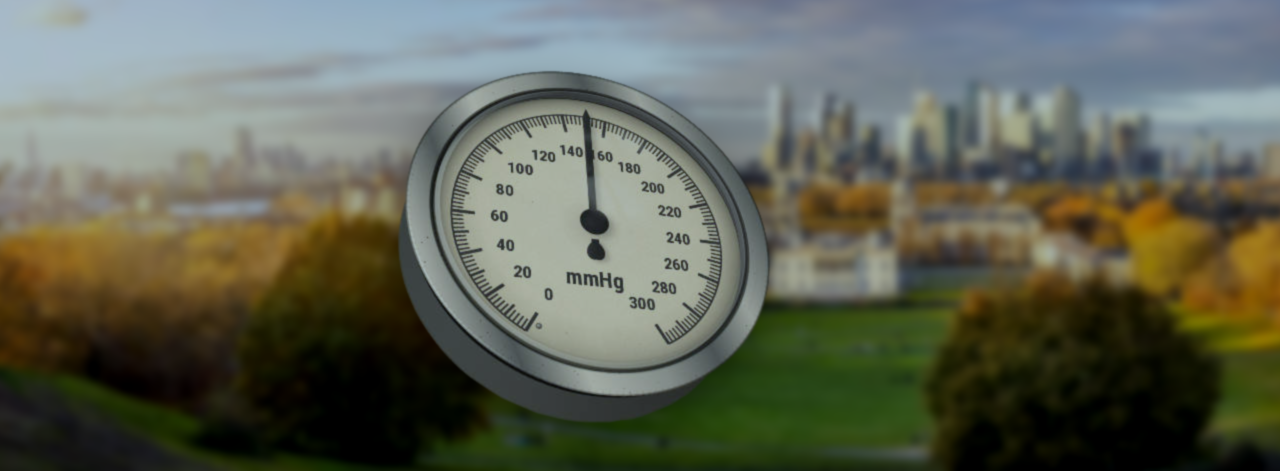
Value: 150 (mmHg)
